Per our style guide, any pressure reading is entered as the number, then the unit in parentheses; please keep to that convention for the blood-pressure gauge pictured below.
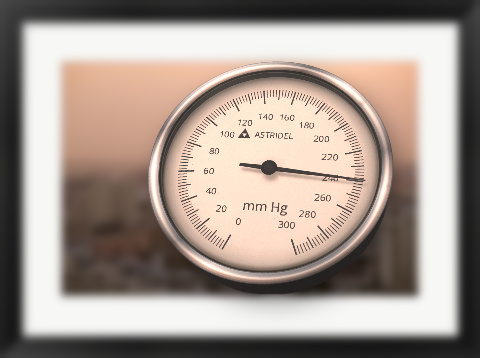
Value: 240 (mmHg)
